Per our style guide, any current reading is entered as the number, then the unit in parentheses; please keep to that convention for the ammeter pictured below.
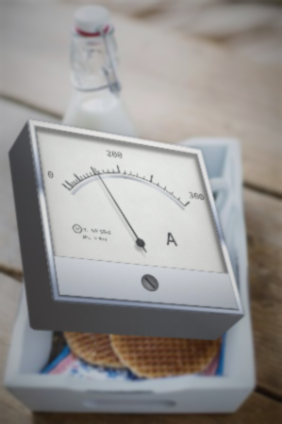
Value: 150 (A)
